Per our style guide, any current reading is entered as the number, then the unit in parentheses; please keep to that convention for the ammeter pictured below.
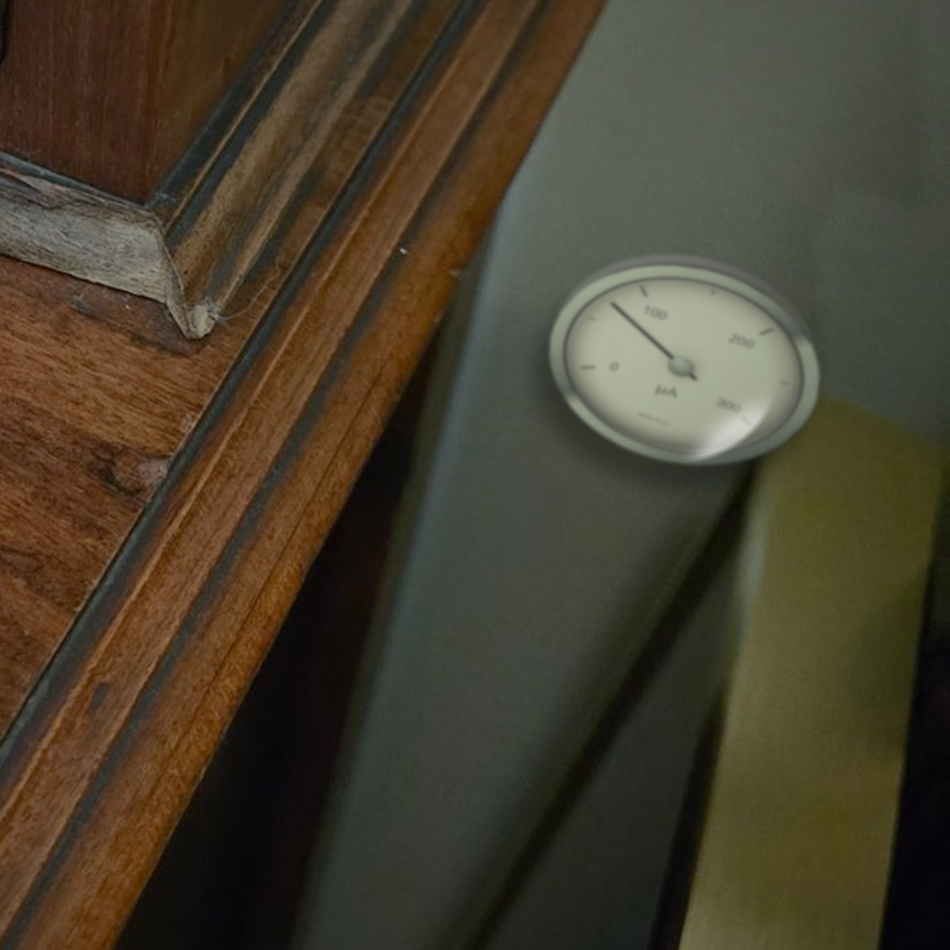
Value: 75 (µA)
